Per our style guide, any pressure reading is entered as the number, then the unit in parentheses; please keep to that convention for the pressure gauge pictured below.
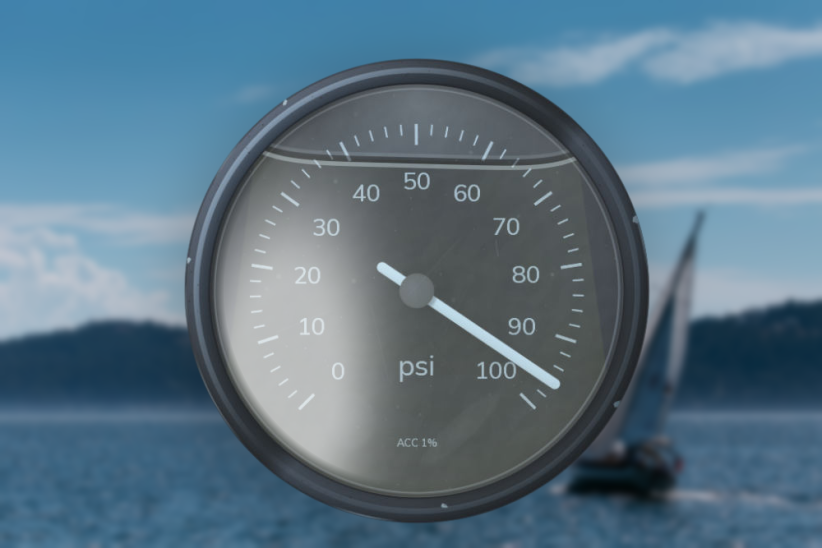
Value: 96 (psi)
